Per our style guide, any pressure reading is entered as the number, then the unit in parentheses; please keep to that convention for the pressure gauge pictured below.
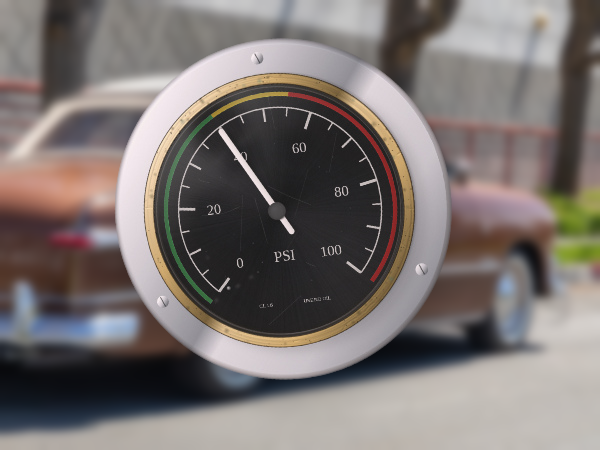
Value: 40 (psi)
